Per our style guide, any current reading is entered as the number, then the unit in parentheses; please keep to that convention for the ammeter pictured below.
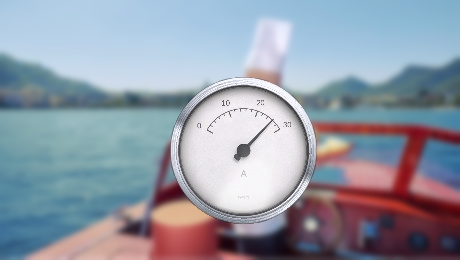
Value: 26 (A)
